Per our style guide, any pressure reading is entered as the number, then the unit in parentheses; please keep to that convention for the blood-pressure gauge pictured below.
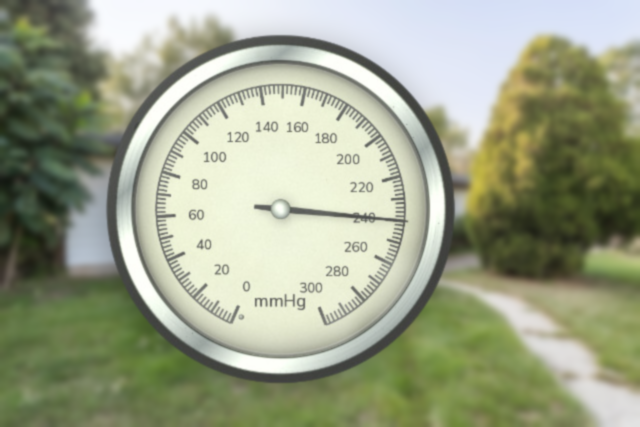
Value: 240 (mmHg)
